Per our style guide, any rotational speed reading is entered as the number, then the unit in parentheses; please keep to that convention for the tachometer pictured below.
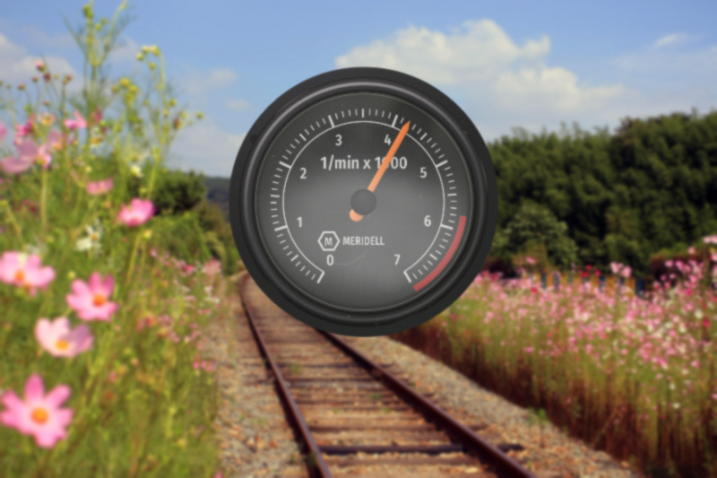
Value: 4200 (rpm)
